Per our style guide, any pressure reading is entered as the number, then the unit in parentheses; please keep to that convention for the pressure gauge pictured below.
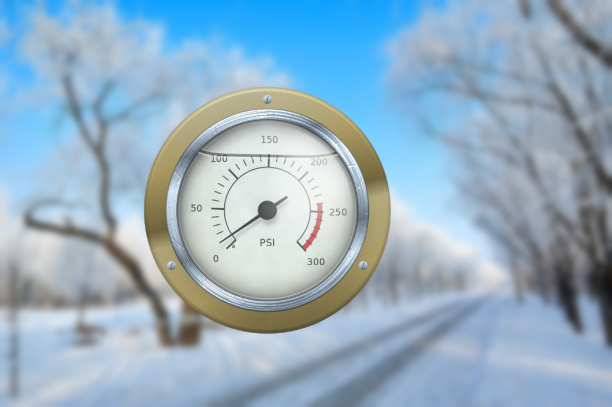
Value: 10 (psi)
